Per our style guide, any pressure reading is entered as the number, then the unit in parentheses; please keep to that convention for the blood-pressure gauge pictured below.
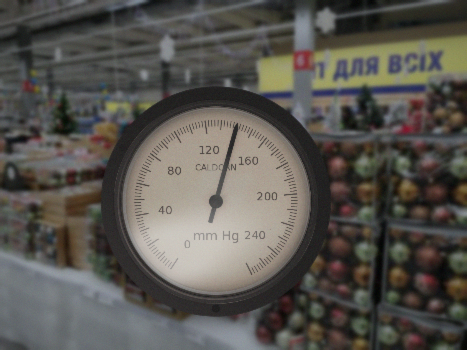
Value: 140 (mmHg)
